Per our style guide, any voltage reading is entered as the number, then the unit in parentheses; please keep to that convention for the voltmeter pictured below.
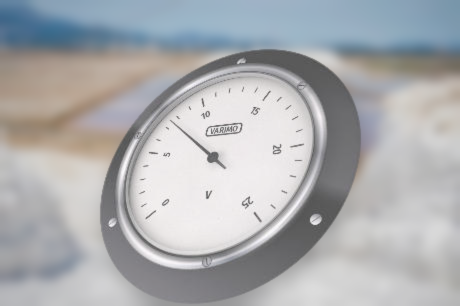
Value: 7.5 (V)
